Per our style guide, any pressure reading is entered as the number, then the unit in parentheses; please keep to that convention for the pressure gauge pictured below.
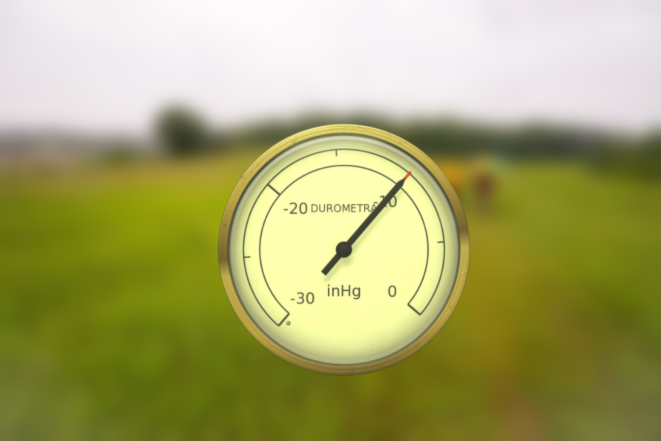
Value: -10 (inHg)
